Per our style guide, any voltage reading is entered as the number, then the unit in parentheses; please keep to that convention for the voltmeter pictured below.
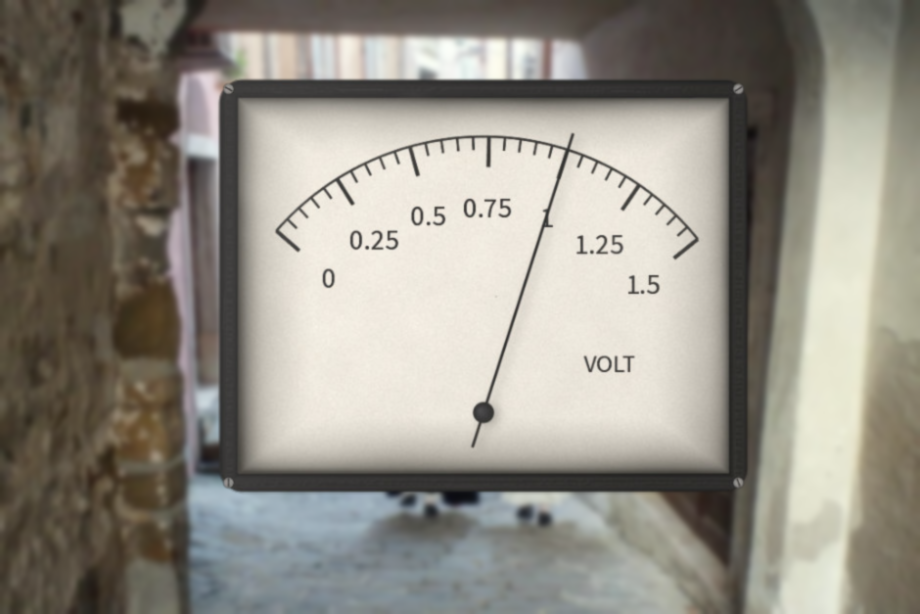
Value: 1 (V)
